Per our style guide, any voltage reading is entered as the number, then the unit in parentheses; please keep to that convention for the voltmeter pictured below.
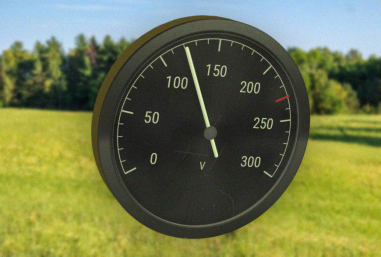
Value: 120 (V)
